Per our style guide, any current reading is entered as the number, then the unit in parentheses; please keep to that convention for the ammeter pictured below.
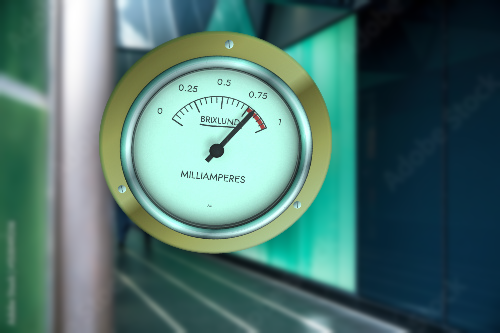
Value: 0.8 (mA)
